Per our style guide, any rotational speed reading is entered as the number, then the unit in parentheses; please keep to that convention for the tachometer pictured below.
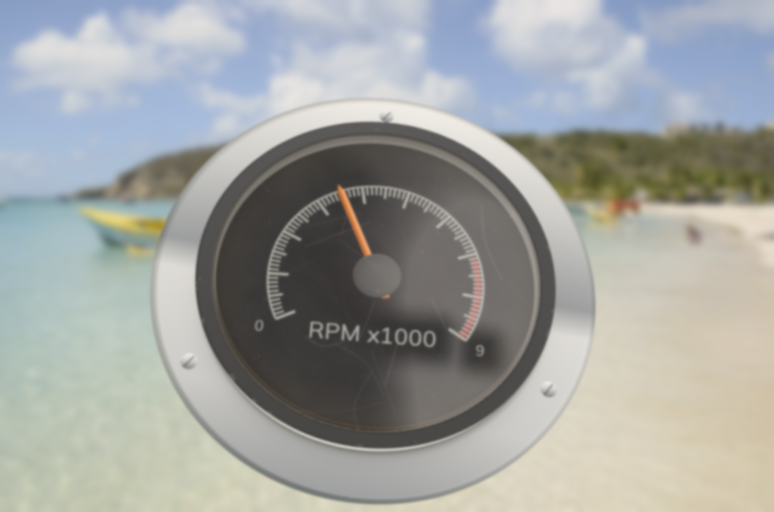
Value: 3500 (rpm)
